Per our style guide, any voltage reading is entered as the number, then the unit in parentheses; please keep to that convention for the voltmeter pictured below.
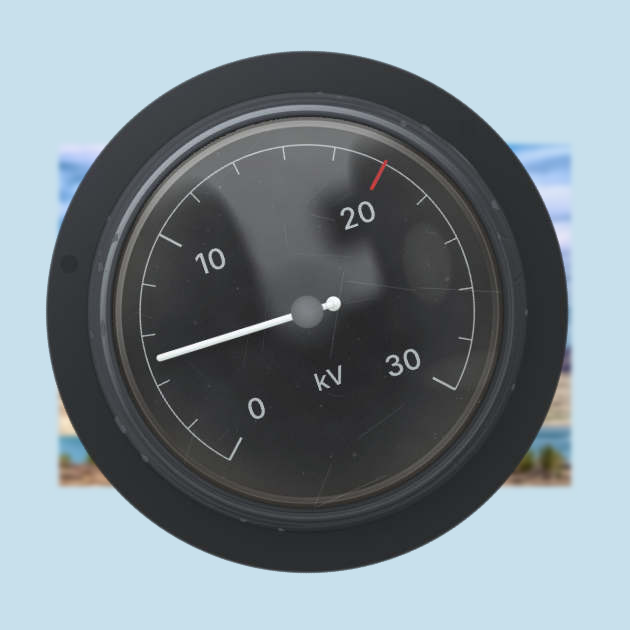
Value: 5 (kV)
